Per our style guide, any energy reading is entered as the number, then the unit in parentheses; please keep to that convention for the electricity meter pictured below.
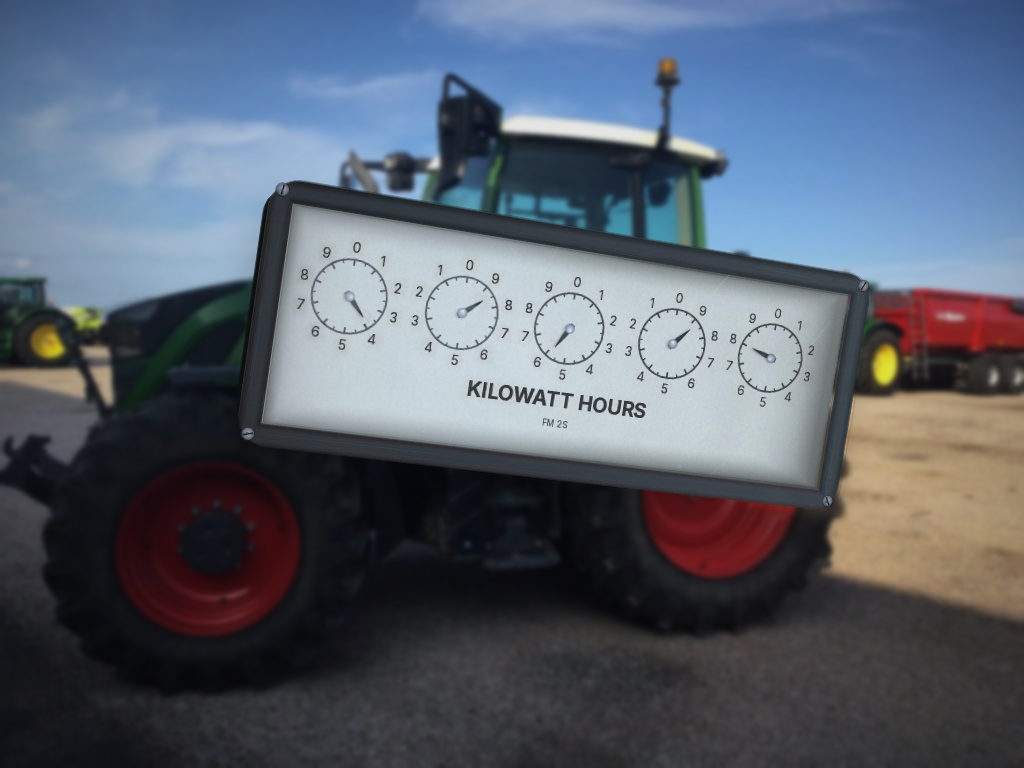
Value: 38588 (kWh)
